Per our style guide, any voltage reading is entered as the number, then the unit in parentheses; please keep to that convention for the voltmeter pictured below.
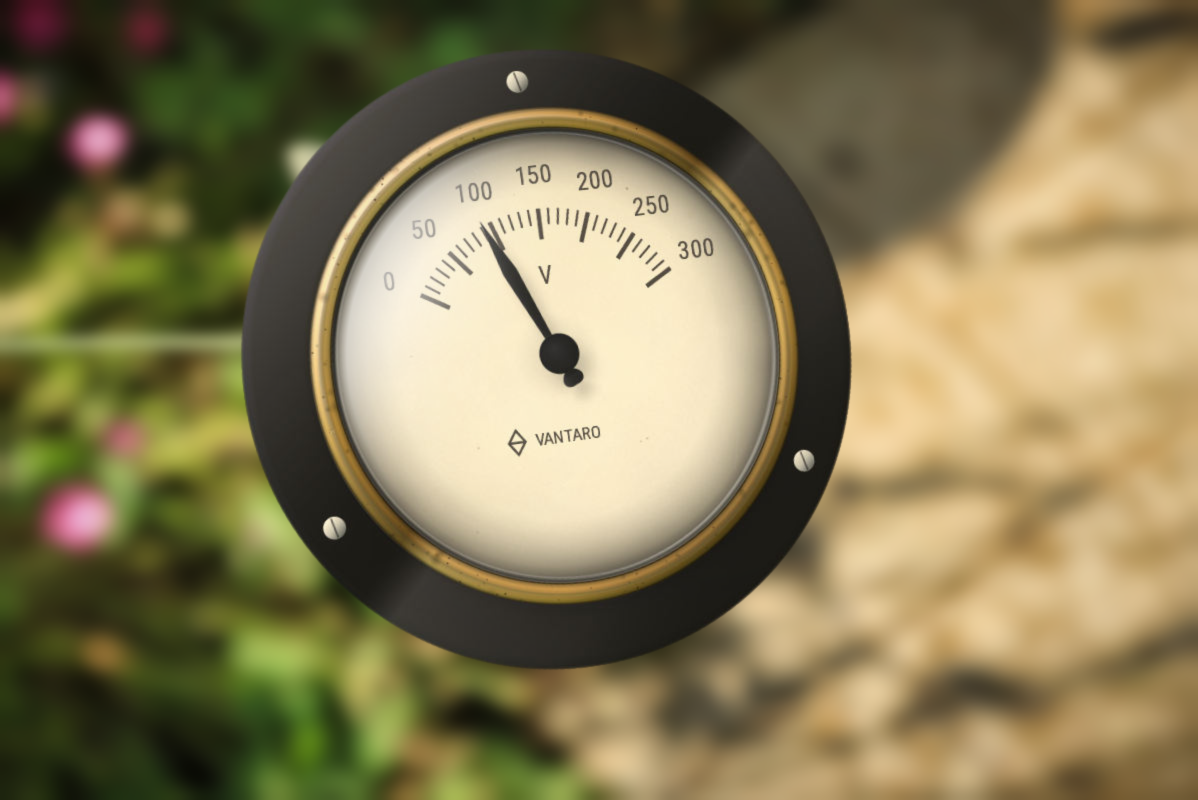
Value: 90 (V)
